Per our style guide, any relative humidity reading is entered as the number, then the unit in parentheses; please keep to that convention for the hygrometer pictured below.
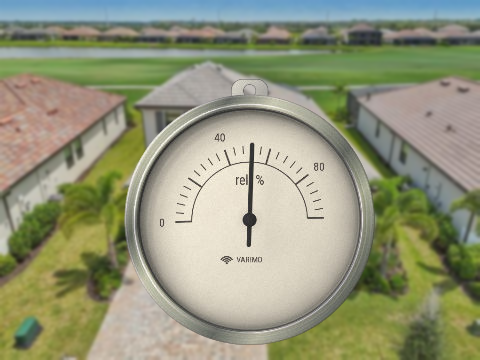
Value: 52 (%)
